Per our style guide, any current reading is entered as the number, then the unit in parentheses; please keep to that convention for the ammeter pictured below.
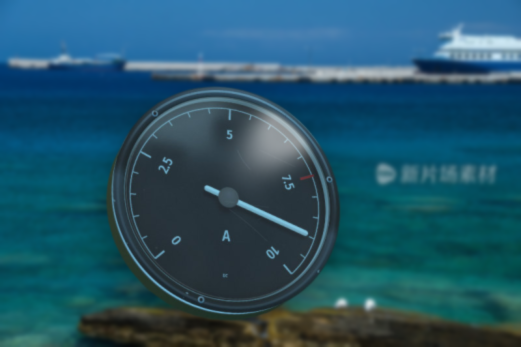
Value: 9 (A)
